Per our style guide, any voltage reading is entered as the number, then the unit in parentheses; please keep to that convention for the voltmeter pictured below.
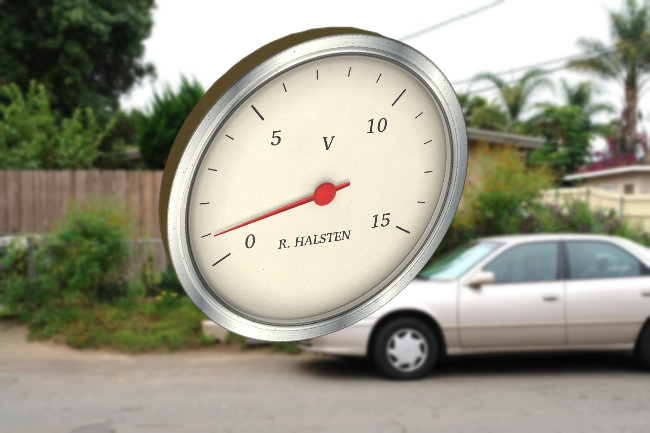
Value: 1 (V)
